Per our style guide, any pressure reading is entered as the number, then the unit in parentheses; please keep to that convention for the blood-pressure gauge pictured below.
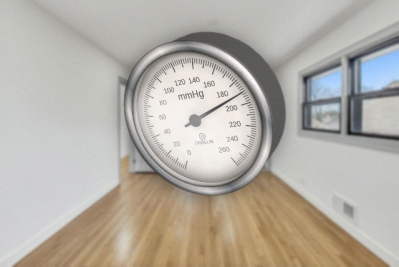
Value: 190 (mmHg)
